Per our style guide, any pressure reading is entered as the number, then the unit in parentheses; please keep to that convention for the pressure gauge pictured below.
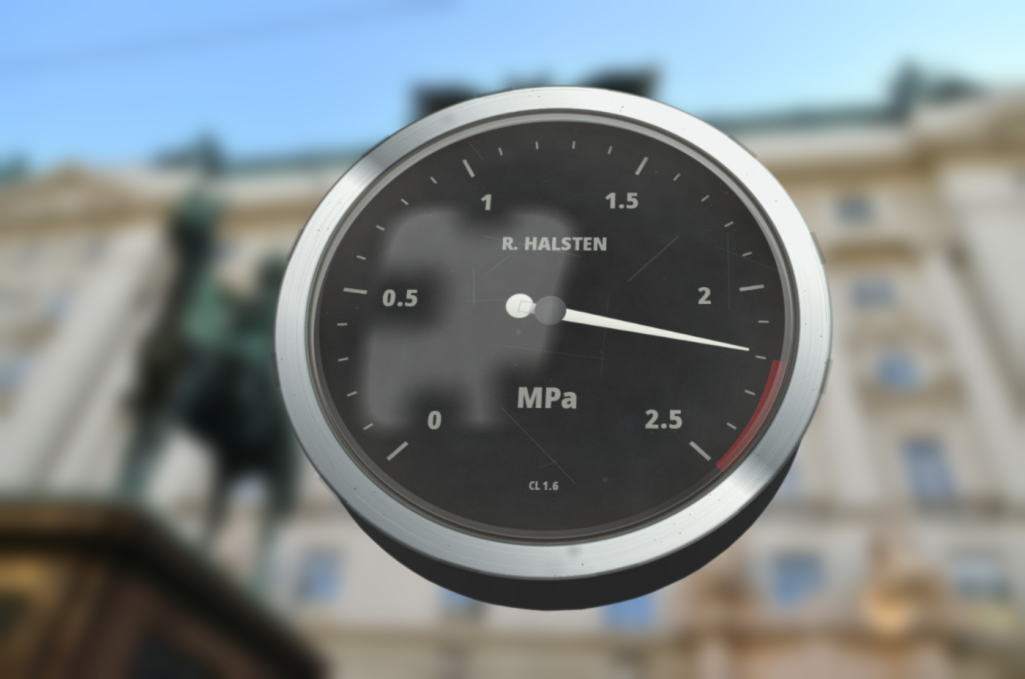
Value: 2.2 (MPa)
